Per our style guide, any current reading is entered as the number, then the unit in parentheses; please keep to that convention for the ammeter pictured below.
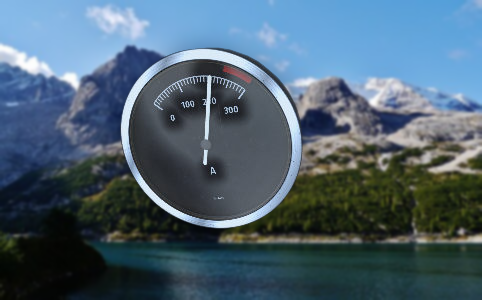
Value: 200 (A)
